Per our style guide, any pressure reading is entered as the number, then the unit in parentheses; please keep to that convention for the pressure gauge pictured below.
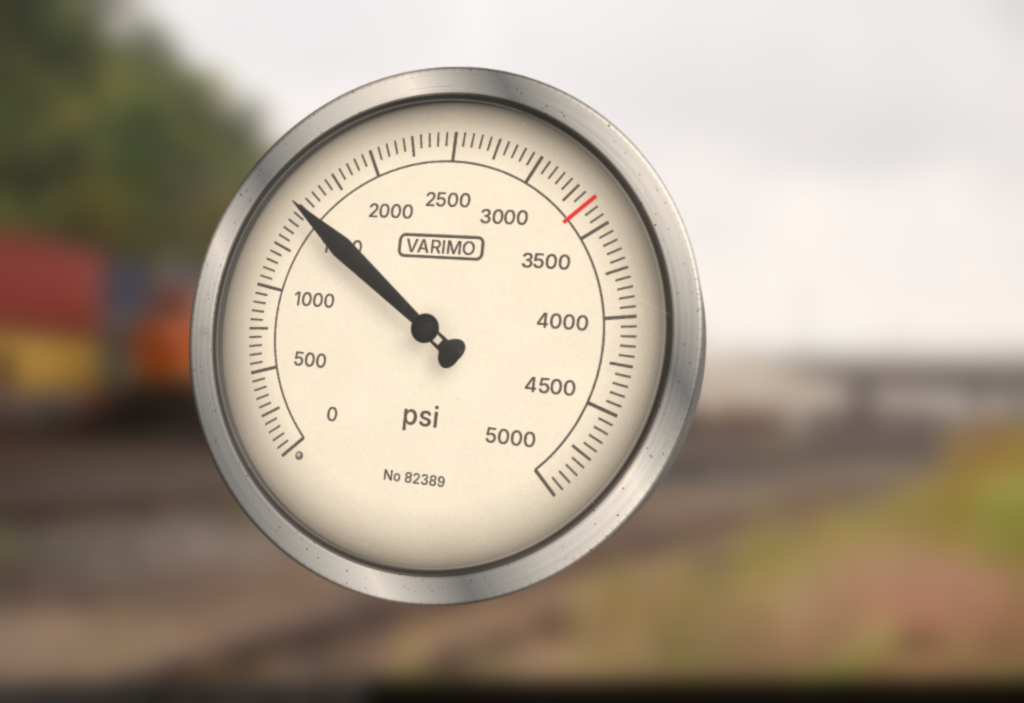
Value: 1500 (psi)
